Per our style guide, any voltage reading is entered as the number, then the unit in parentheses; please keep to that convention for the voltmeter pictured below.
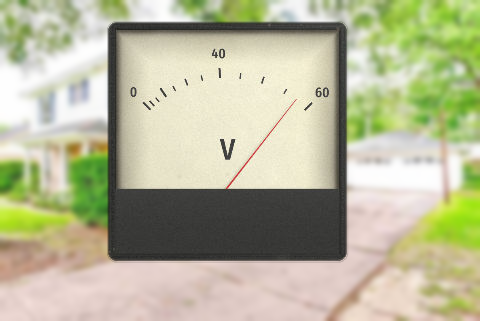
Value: 57.5 (V)
